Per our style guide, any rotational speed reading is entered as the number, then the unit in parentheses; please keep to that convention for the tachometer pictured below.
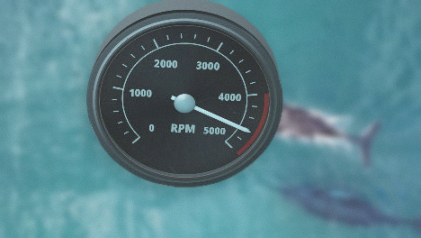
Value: 4600 (rpm)
